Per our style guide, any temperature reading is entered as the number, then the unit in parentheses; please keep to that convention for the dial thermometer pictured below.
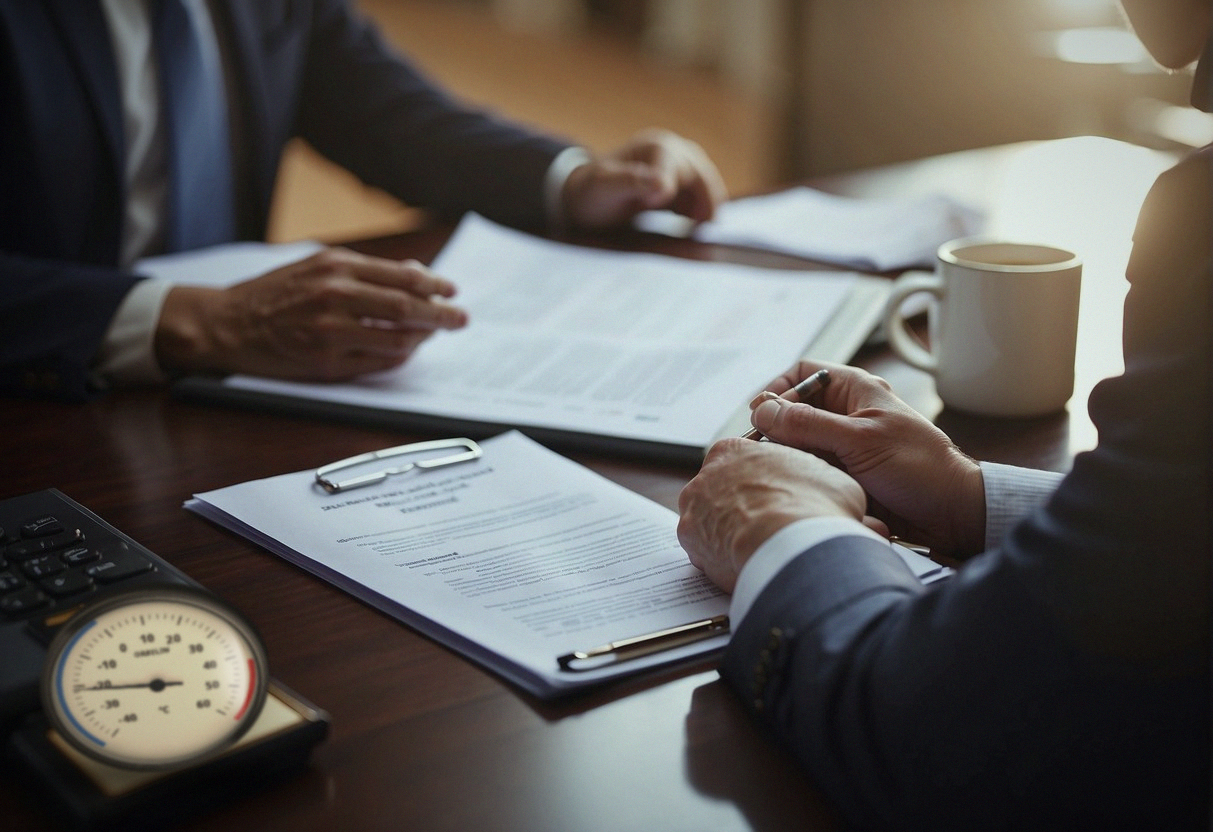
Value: -20 (°C)
